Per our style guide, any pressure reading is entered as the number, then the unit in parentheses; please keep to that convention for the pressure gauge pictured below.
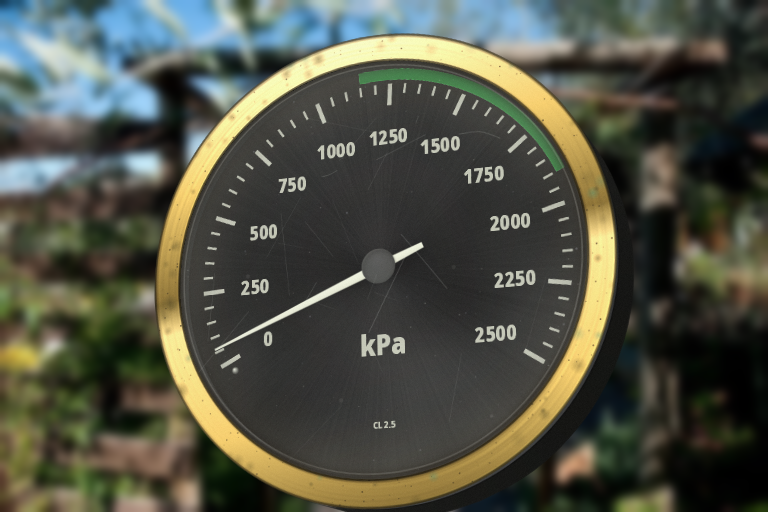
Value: 50 (kPa)
